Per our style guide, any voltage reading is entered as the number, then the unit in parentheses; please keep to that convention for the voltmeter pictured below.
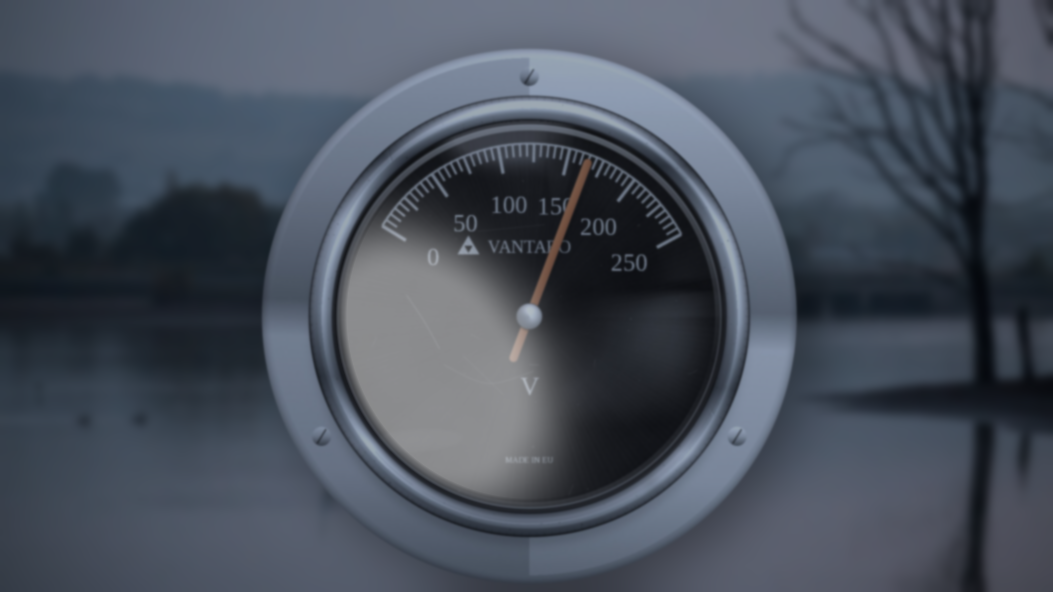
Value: 165 (V)
